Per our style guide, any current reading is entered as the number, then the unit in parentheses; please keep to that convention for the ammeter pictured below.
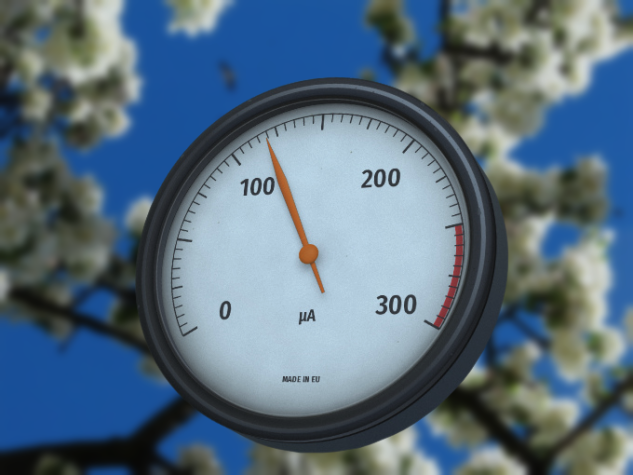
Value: 120 (µA)
